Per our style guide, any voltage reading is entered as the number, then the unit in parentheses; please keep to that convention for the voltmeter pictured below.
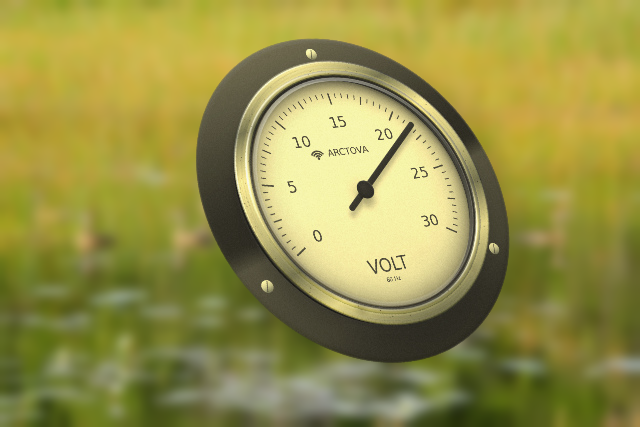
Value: 21.5 (V)
